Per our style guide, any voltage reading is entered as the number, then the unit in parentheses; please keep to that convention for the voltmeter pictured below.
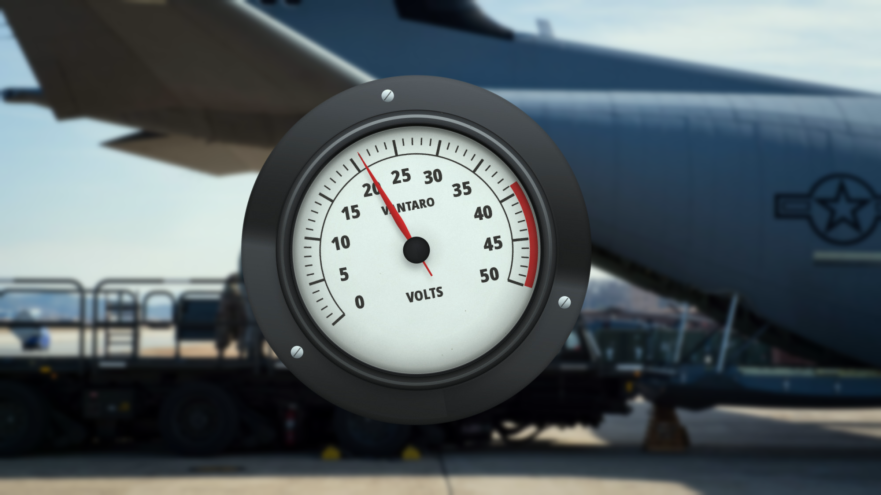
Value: 21 (V)
